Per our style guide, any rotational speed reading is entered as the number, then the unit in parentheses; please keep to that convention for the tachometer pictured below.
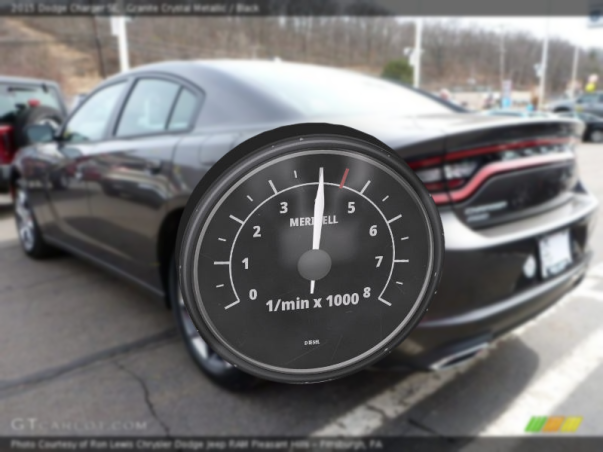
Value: 4000 (rpm)
